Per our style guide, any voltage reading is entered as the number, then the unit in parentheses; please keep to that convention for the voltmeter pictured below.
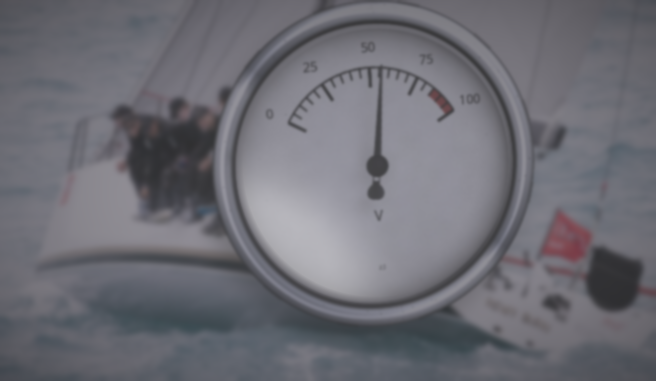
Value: 55 (V)
